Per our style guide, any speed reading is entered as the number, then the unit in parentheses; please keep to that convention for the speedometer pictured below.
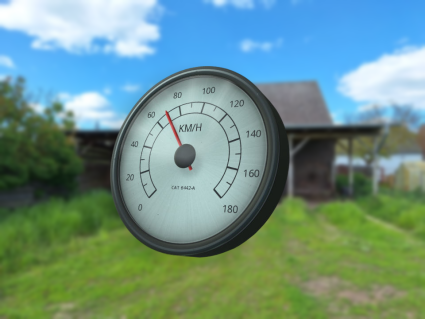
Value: 70 (km/h)
